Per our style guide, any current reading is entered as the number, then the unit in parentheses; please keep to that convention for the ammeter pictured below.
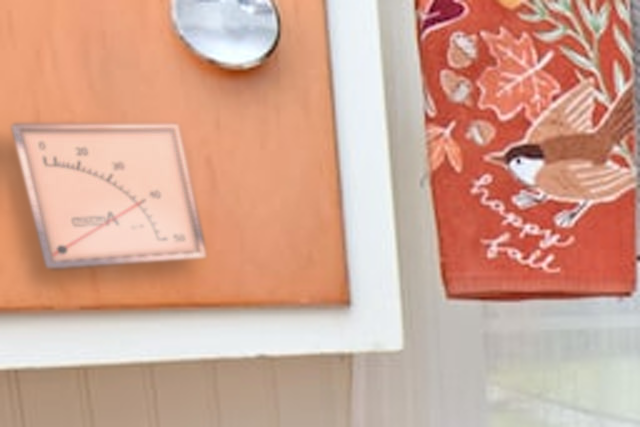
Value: 40 (A)
